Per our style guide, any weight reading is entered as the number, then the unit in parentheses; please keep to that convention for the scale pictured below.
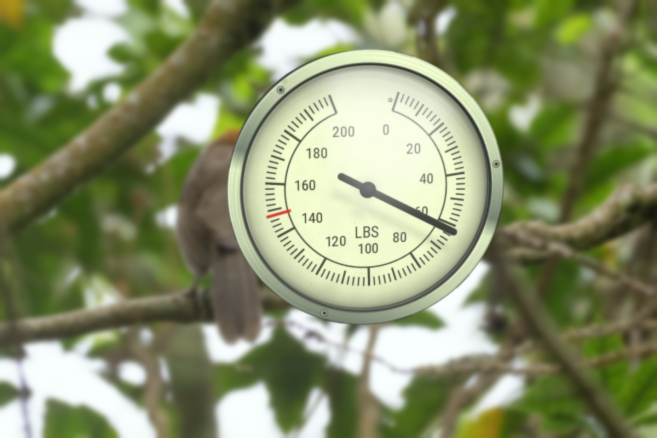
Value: 62 (lb)
